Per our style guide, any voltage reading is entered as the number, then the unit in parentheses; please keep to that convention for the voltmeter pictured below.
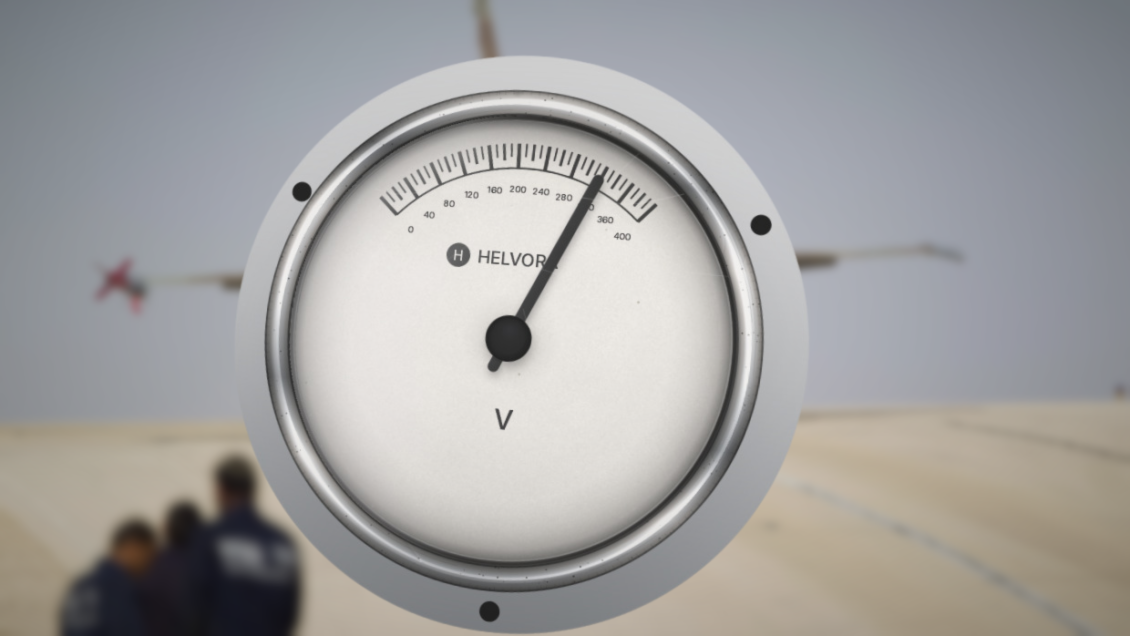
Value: 320 (V)
